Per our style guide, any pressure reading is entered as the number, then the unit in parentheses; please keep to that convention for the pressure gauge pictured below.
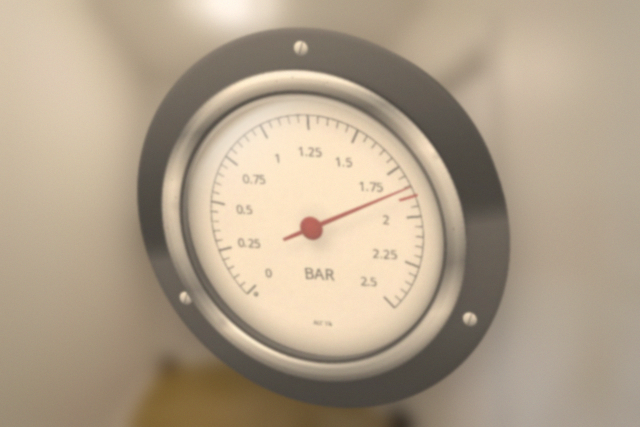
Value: 1.85 (bar)
